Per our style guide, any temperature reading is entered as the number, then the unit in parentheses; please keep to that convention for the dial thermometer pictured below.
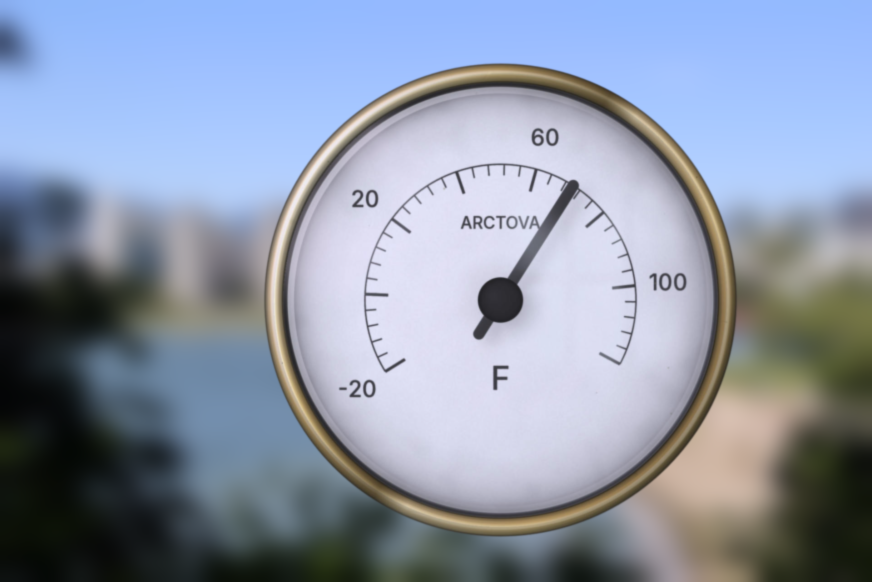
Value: 70 (°F)
